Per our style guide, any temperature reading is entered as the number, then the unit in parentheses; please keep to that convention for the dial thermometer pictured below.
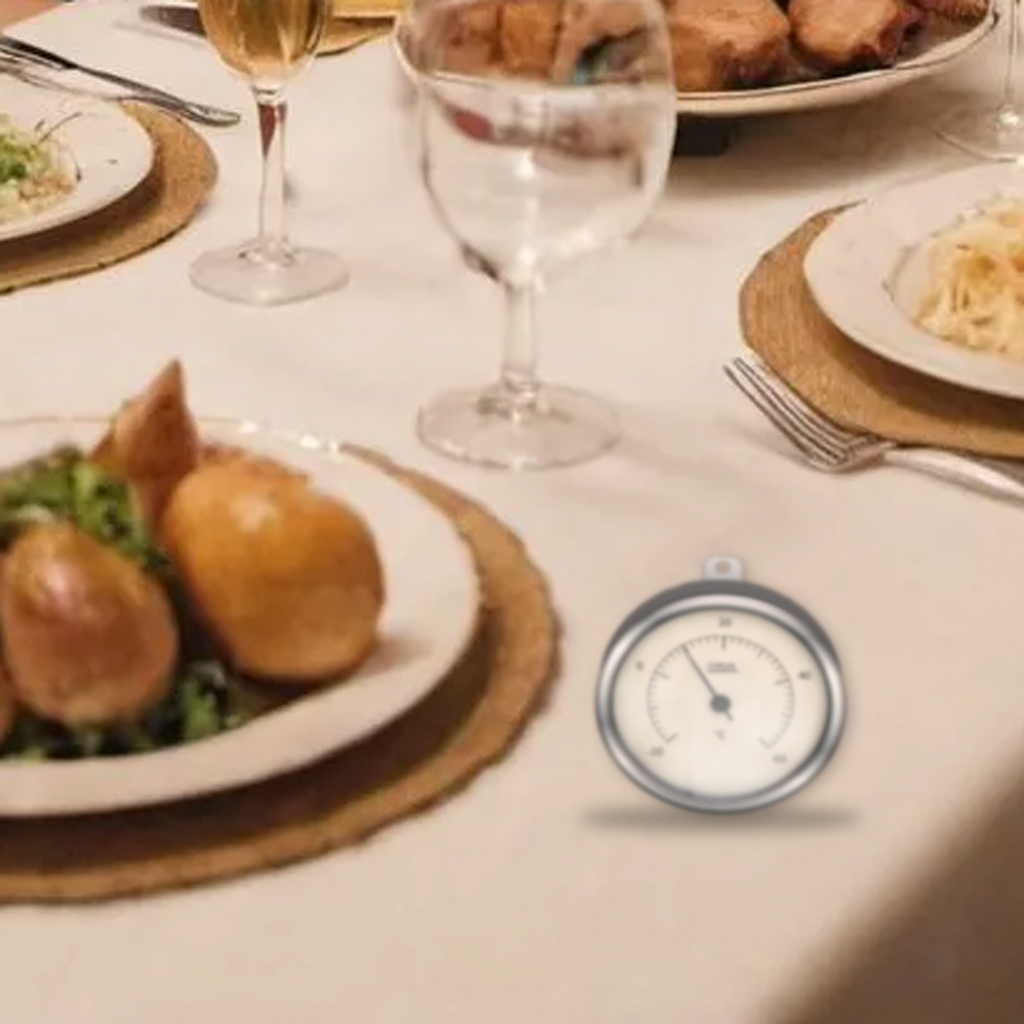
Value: 10 (°C)
